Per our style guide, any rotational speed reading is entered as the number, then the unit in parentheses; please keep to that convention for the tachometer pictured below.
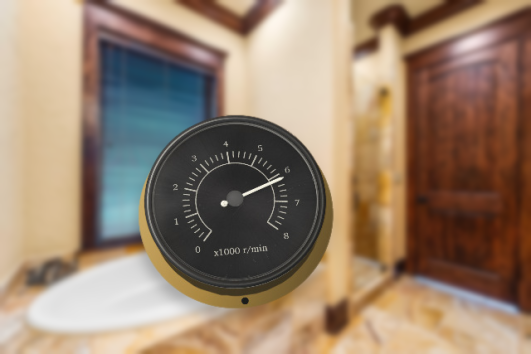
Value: 6200 (rpm)
